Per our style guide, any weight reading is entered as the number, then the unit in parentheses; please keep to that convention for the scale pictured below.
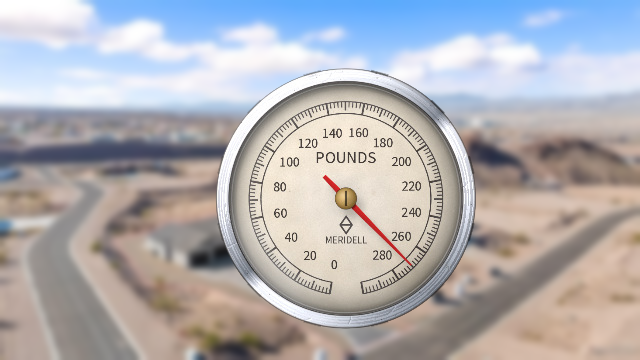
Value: 270 (lb)
